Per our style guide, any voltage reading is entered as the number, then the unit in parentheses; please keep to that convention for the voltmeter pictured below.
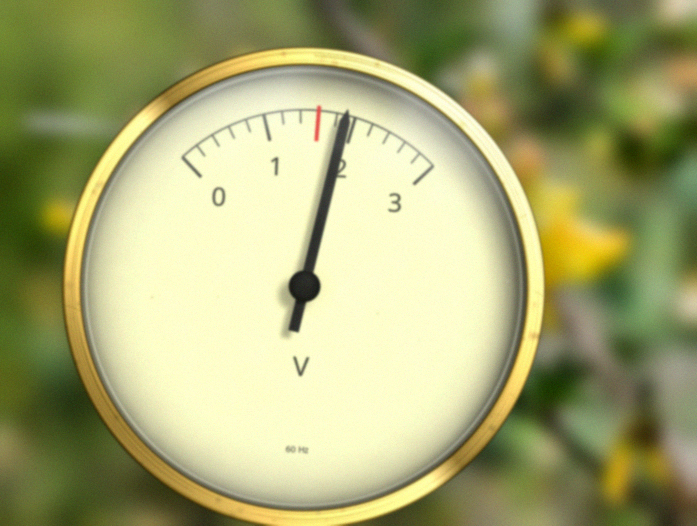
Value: 1.9 (V)
